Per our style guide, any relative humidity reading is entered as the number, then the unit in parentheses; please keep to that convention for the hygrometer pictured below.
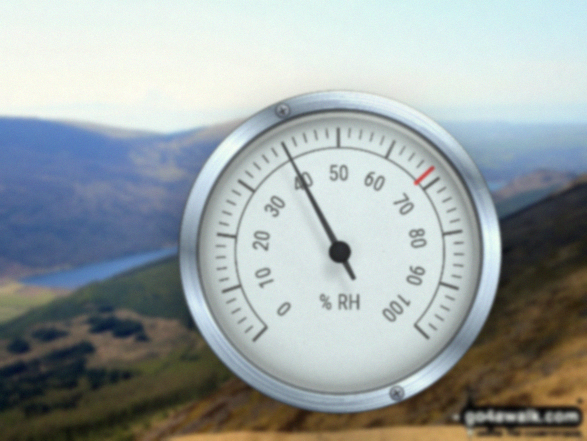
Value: 40 (%)
